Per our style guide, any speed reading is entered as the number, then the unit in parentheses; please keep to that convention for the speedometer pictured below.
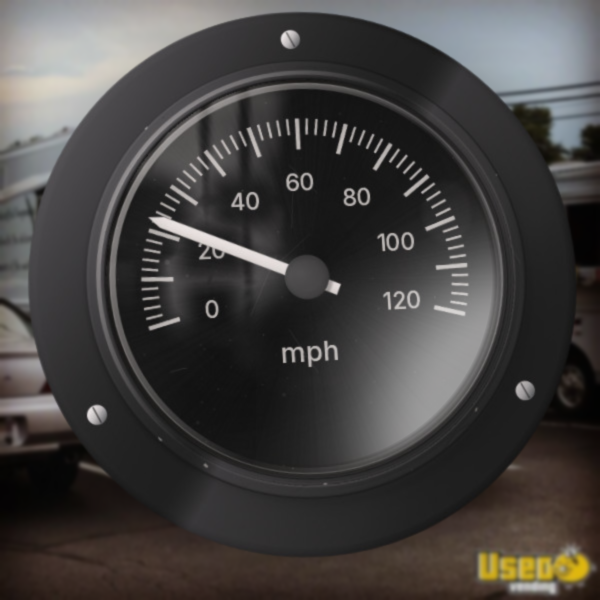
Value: 22 (mph)
